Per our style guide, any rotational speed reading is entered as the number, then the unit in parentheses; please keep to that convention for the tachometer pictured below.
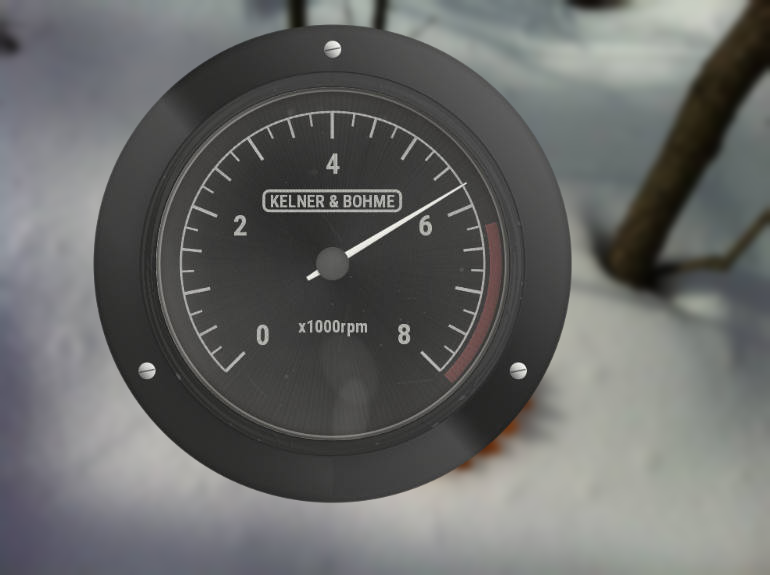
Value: 5750 (rpm)
